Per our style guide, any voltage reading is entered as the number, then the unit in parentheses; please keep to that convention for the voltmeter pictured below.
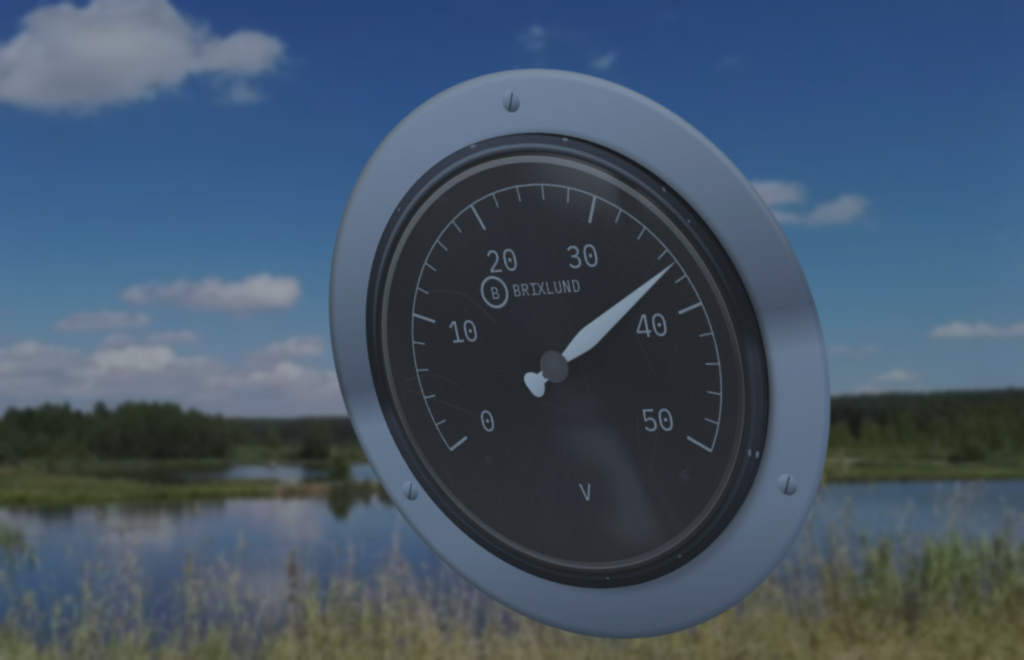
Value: 37 (V)
